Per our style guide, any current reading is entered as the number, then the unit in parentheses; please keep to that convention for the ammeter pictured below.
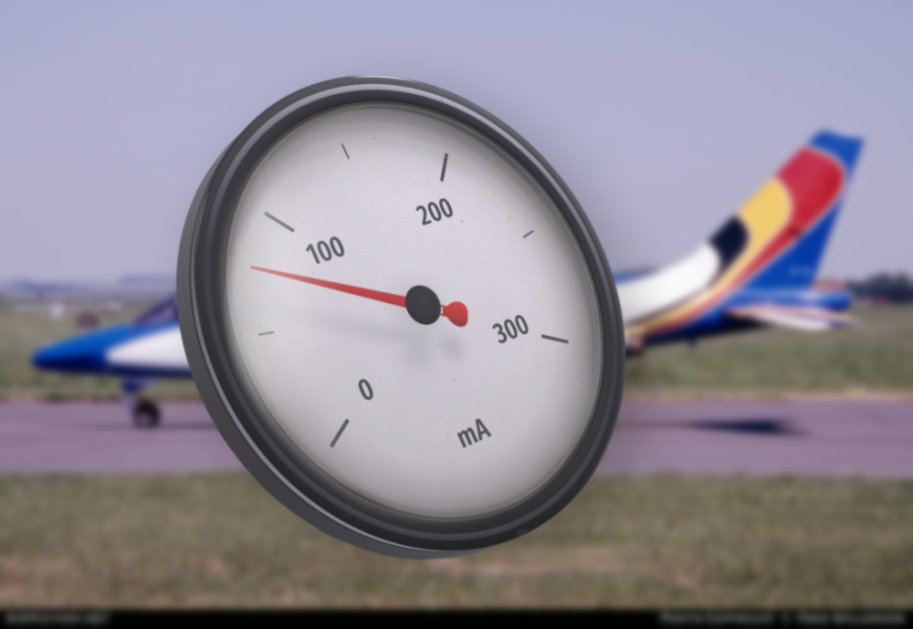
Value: 75 (mA)
